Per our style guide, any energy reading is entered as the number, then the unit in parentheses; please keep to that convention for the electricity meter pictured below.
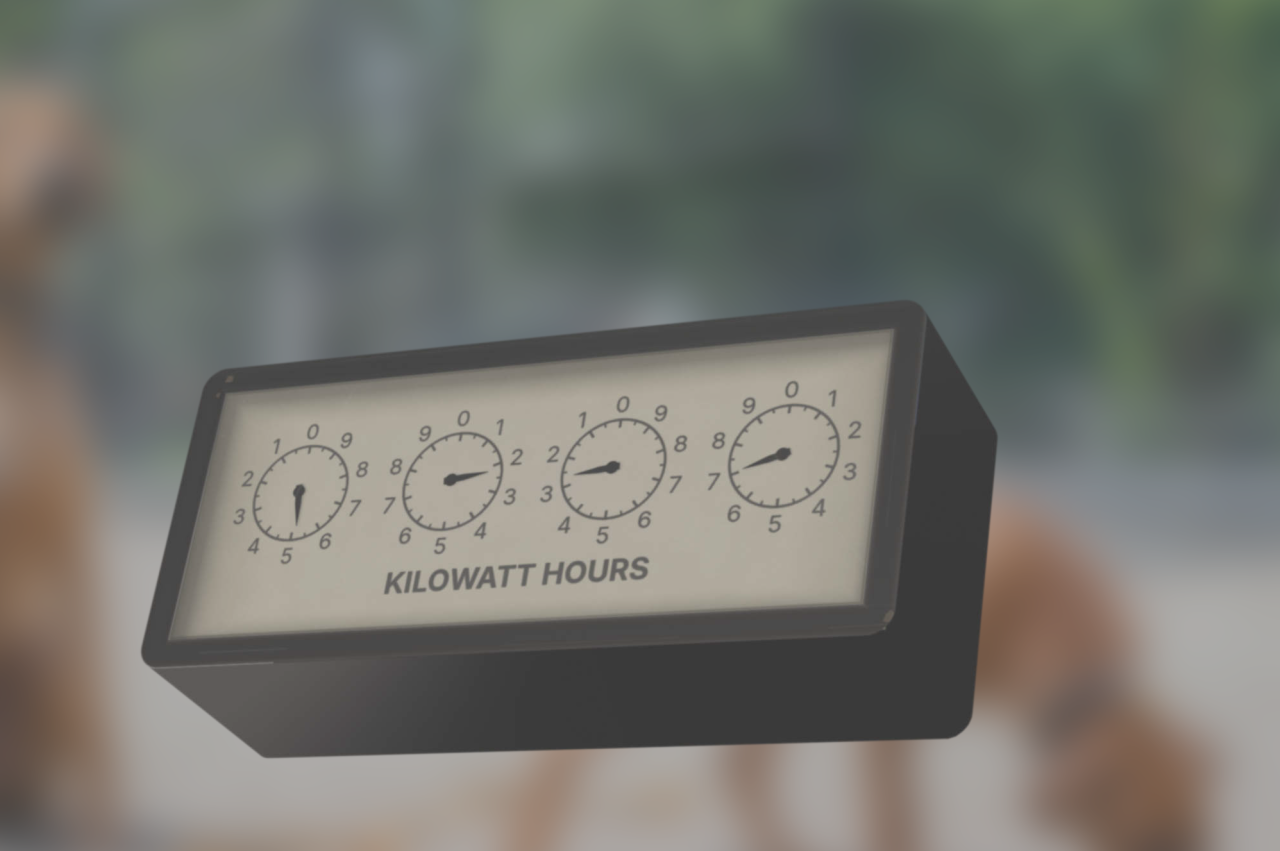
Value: 5227 (kWh)
